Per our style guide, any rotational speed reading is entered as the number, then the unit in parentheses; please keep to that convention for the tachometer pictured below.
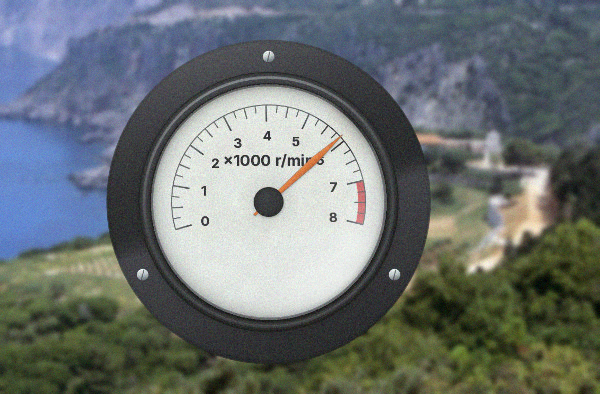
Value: 5875 (rpm)
